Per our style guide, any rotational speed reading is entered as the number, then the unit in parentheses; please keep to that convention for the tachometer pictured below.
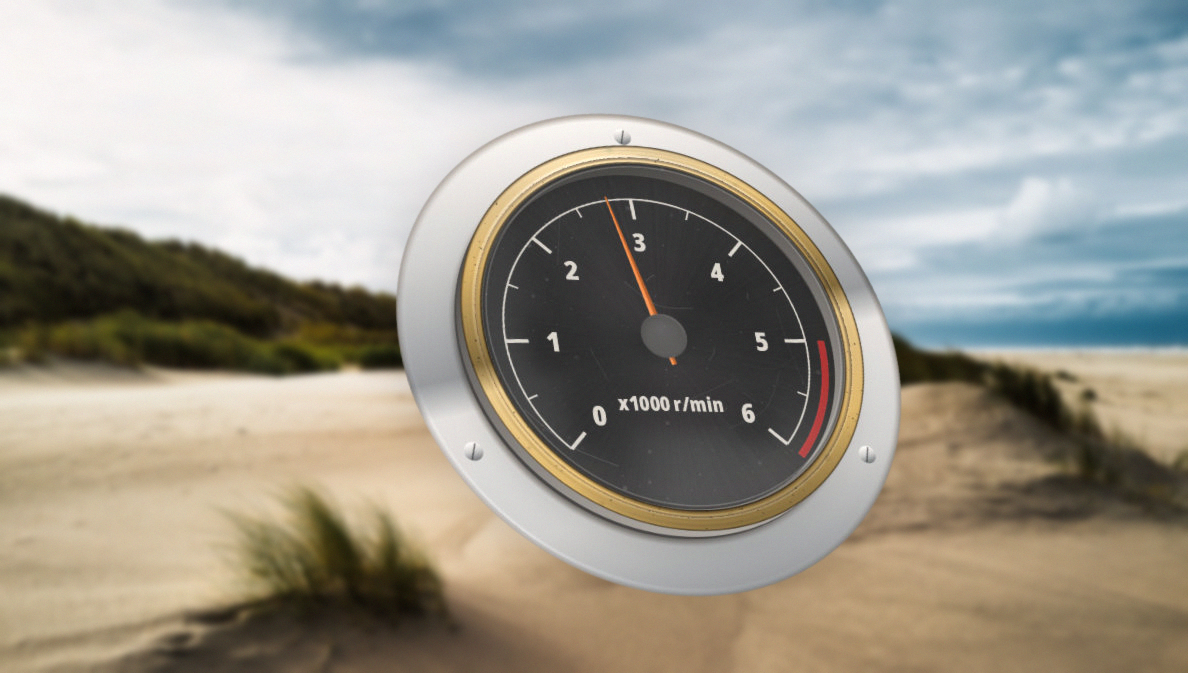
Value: 2750 (rpm)
